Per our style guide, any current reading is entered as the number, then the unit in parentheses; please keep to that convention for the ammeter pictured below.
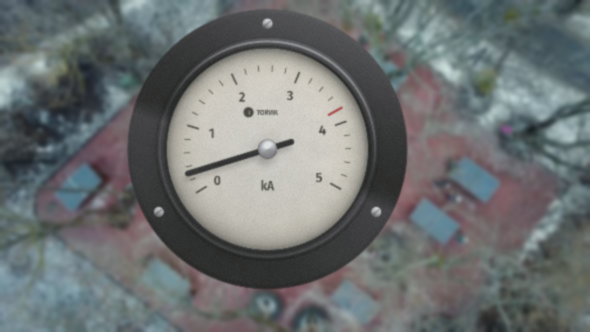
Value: 0.3 (kA)
